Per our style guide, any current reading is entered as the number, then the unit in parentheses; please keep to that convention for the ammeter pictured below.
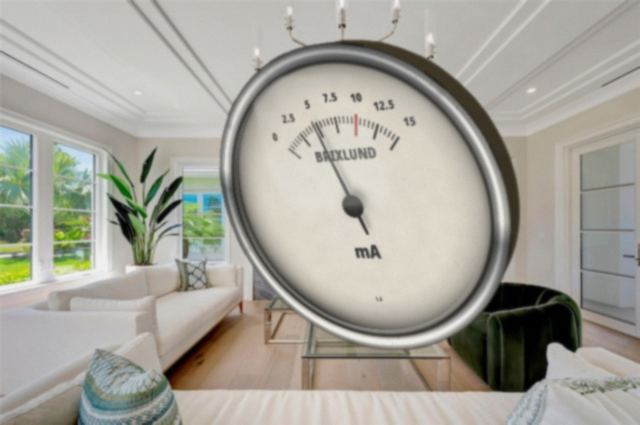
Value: 5 (mA)
